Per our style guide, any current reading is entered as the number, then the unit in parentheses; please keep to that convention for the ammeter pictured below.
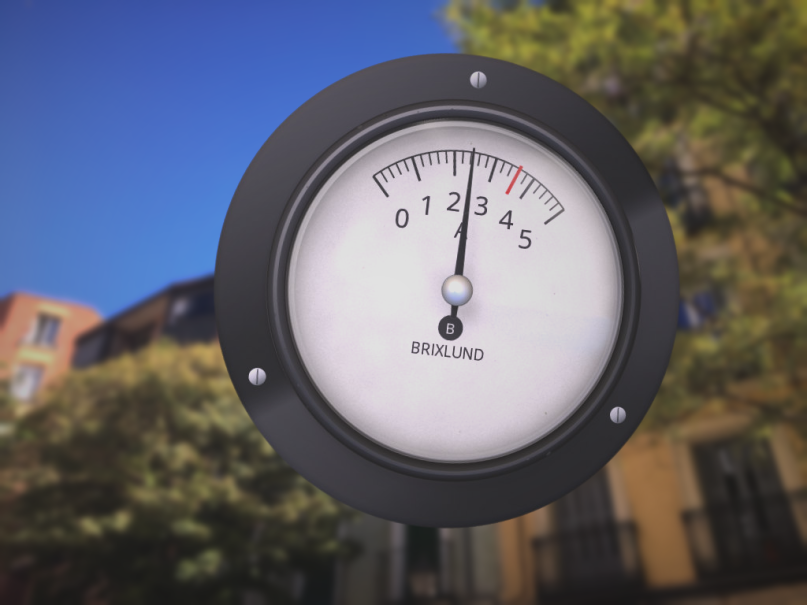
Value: 2.4 (A)
